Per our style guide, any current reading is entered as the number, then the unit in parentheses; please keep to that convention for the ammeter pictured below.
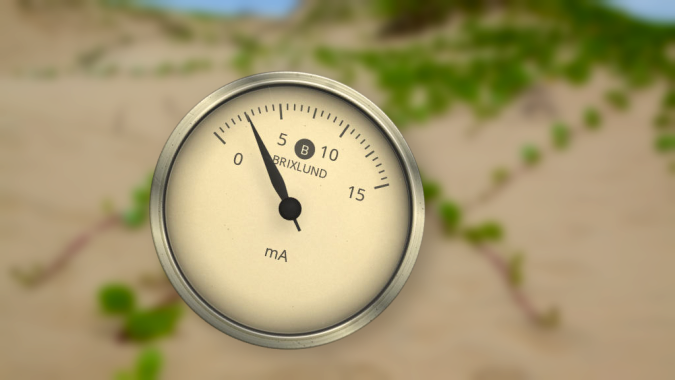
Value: 2.5 (mA)
